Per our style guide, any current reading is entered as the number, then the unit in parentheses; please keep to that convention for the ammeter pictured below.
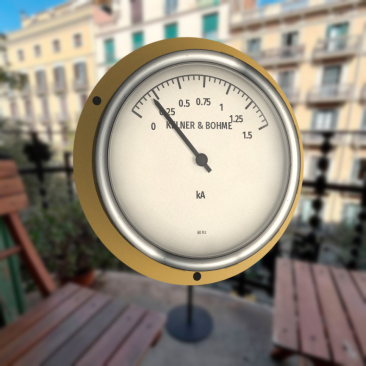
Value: 0.2 (kA)
